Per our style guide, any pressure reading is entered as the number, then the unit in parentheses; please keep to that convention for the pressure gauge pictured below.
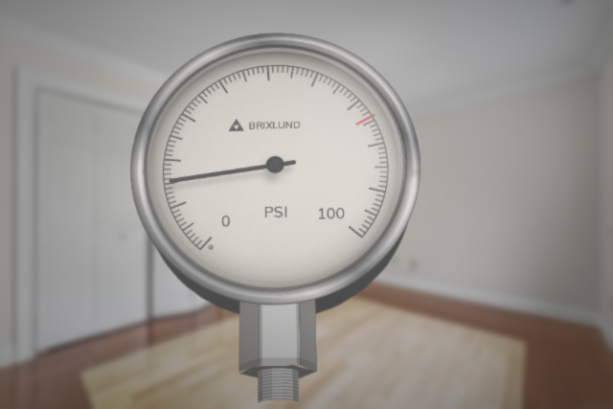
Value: 15 (psi)
